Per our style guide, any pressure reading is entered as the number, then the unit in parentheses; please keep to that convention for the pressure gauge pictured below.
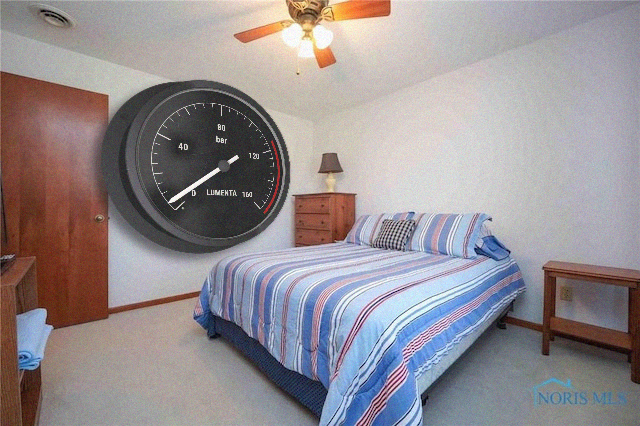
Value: 5 (bar)
